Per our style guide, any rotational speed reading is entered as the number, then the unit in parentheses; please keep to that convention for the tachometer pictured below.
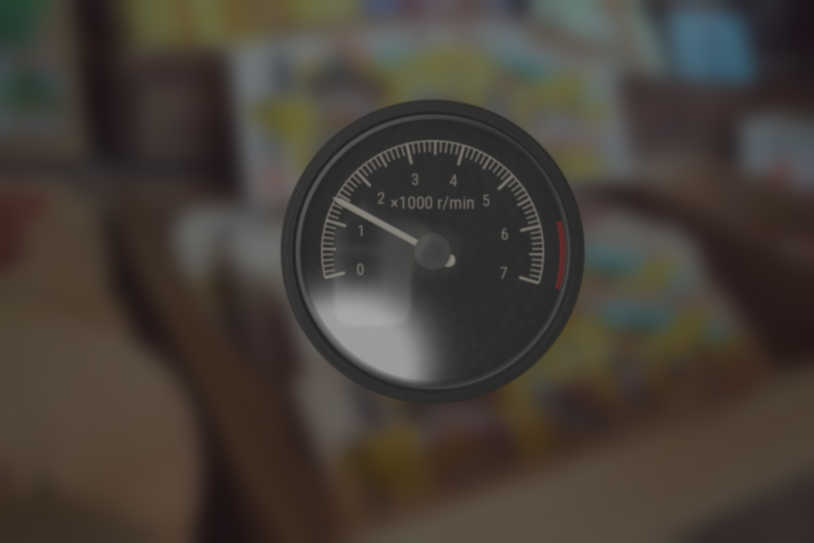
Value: 1400 (rpm)
